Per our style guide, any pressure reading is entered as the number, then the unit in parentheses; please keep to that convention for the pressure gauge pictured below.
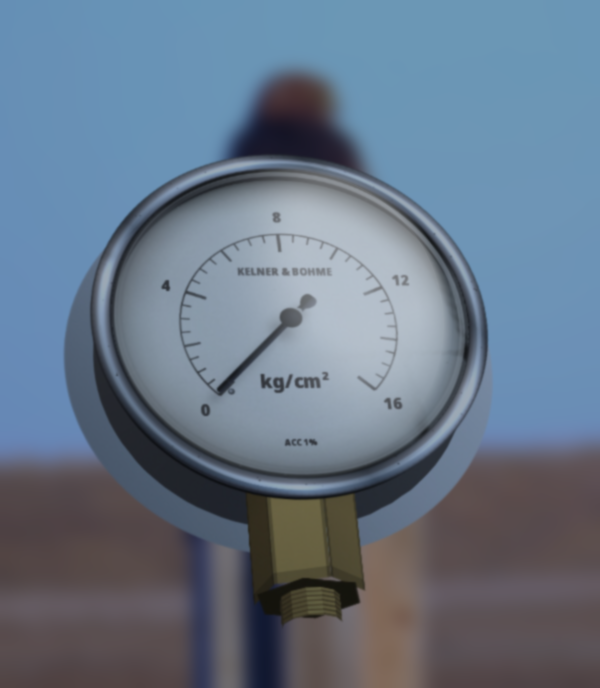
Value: 0 (kg/cm²)
